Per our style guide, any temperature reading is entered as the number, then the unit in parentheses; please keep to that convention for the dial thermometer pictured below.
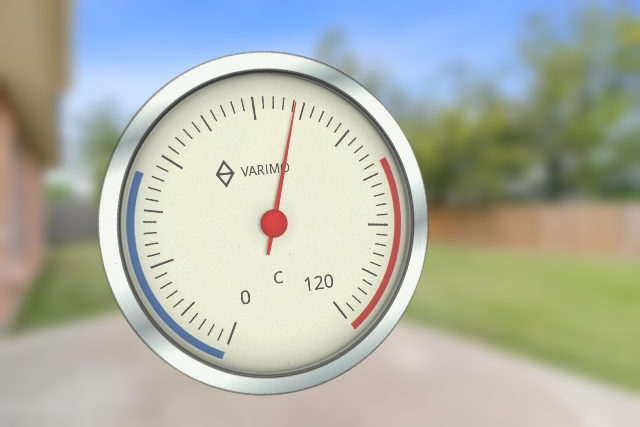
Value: 68 (°C)
